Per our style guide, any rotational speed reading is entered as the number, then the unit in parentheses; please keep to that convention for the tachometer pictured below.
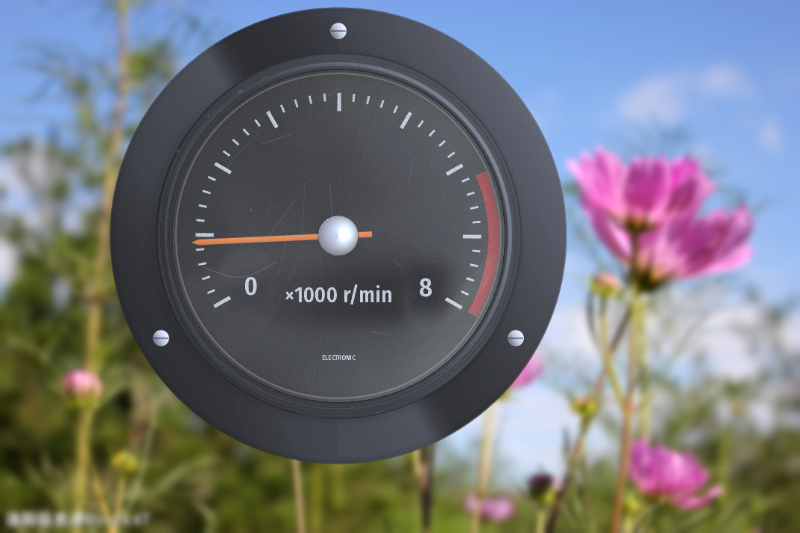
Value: 900 (rpm)
